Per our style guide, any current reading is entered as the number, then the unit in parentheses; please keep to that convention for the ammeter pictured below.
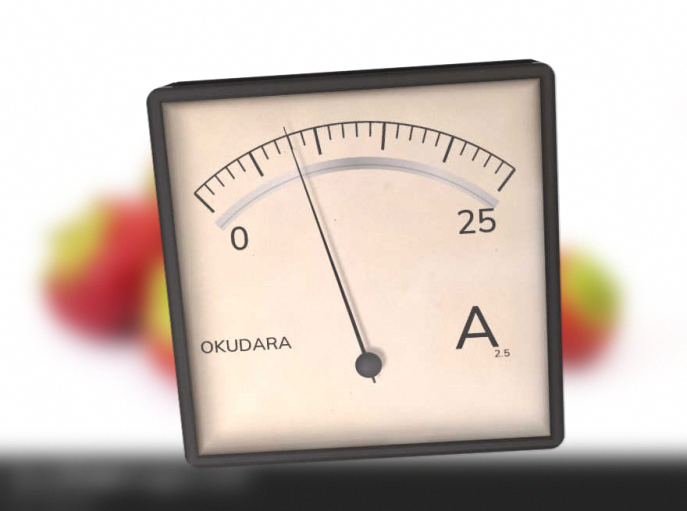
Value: 8 (A)
